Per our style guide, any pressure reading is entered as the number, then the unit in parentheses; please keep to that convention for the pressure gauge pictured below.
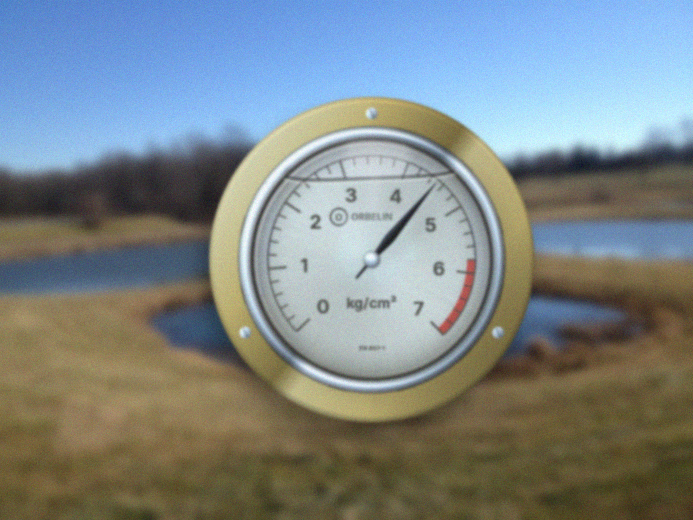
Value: 4.5 (kg/cm²)
